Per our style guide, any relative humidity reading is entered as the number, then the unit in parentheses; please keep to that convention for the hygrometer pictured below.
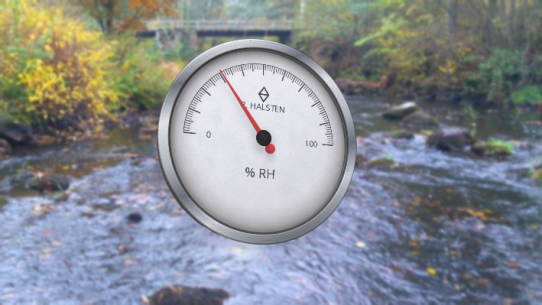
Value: 30 (%)
